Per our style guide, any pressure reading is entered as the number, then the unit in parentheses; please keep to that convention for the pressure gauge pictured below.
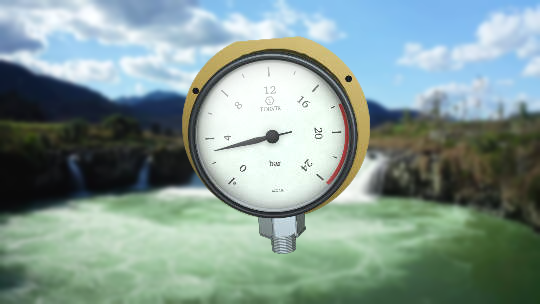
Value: 3 (bar)
